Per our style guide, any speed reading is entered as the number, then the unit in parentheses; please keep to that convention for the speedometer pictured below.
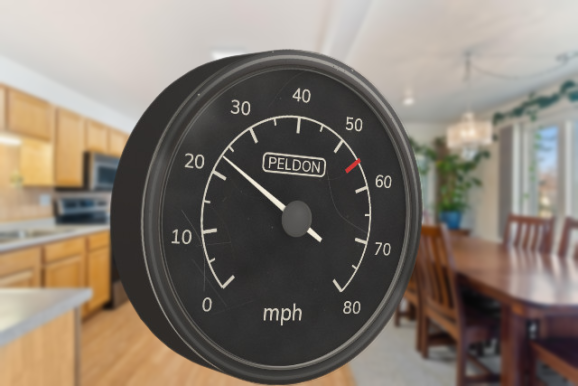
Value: 22.5 (mph)
